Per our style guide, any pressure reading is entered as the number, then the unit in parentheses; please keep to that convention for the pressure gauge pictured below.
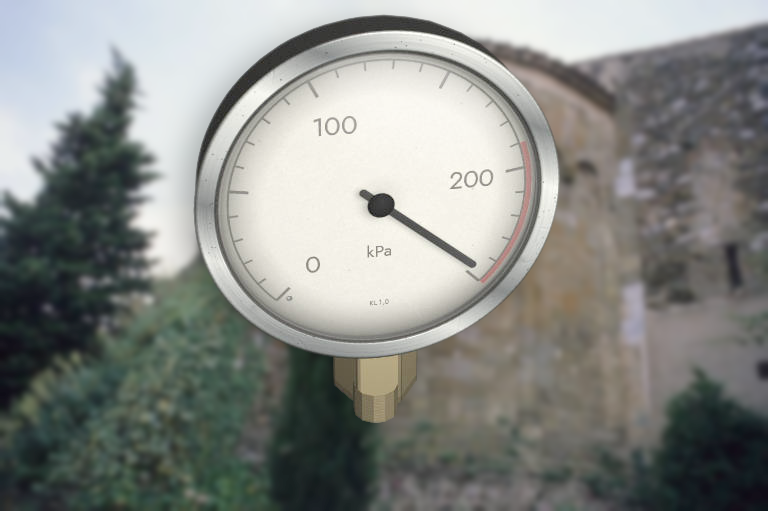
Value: 245 (kPa)
